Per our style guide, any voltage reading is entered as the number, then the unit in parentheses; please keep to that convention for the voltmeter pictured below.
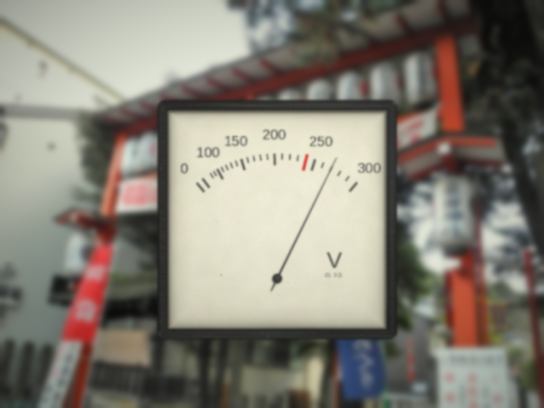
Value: 270 (V)
